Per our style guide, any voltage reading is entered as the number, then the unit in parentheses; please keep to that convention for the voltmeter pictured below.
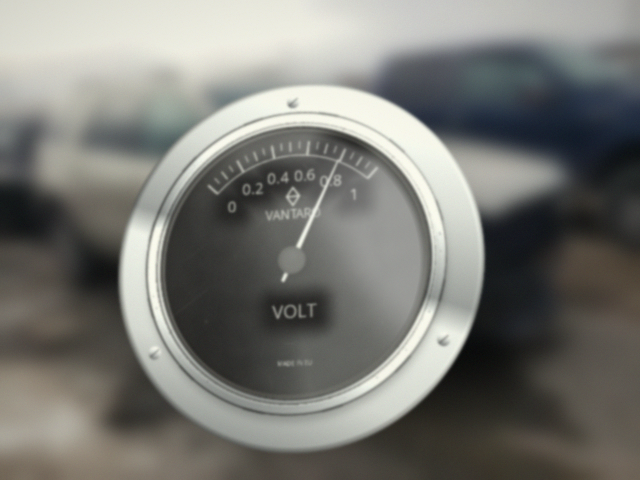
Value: 0.8 (V)
